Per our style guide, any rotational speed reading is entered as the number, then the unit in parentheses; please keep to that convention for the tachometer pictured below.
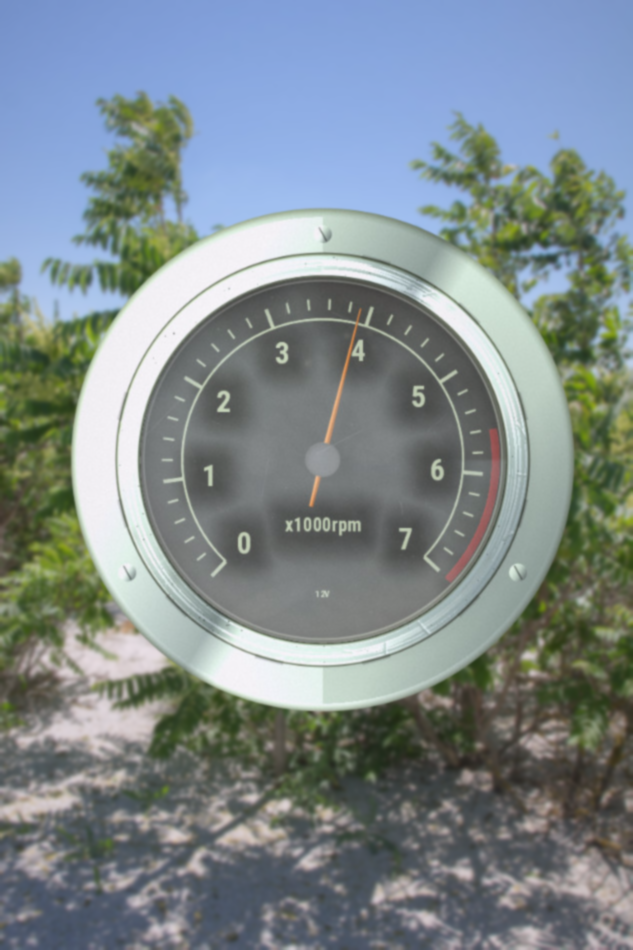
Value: 3900 (rpm)
